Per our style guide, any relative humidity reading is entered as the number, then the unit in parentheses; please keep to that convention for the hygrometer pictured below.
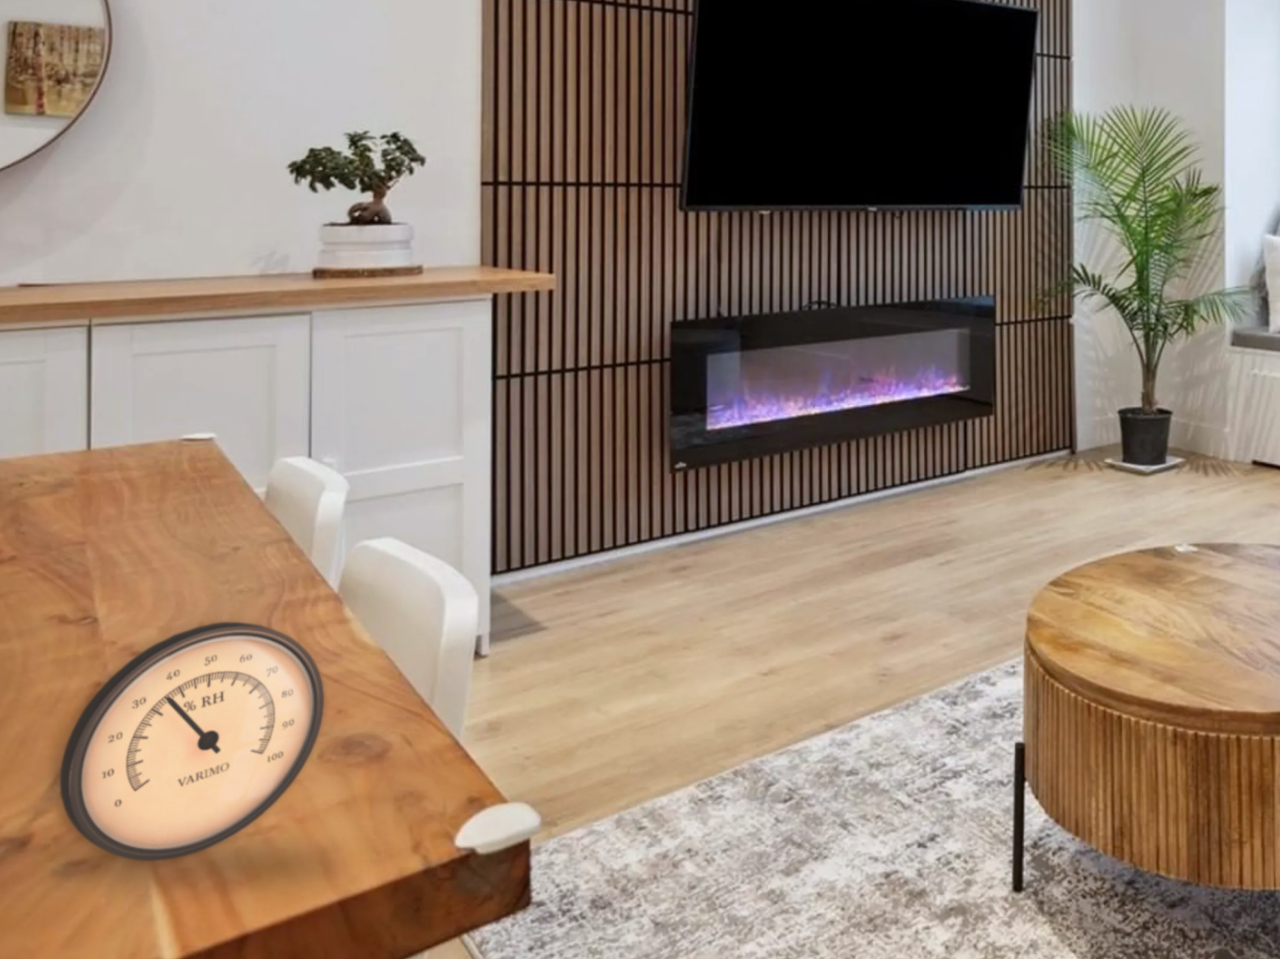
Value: 35 (%)
